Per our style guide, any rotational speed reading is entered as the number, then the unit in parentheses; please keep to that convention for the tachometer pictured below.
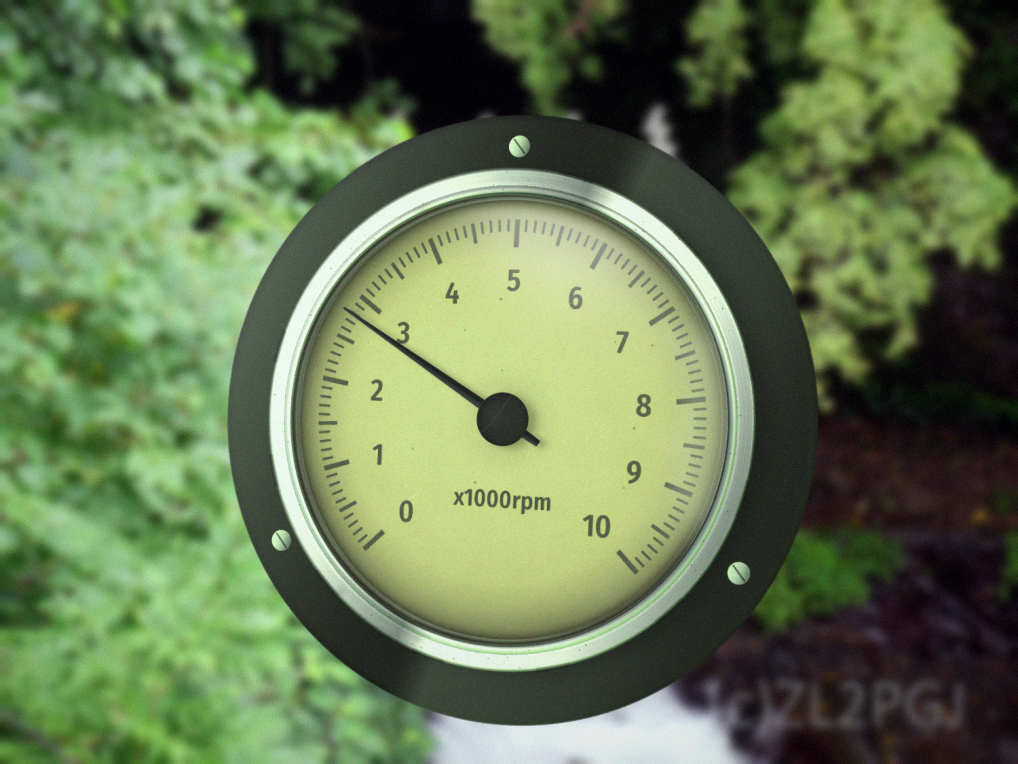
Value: 2800 (rpm)
